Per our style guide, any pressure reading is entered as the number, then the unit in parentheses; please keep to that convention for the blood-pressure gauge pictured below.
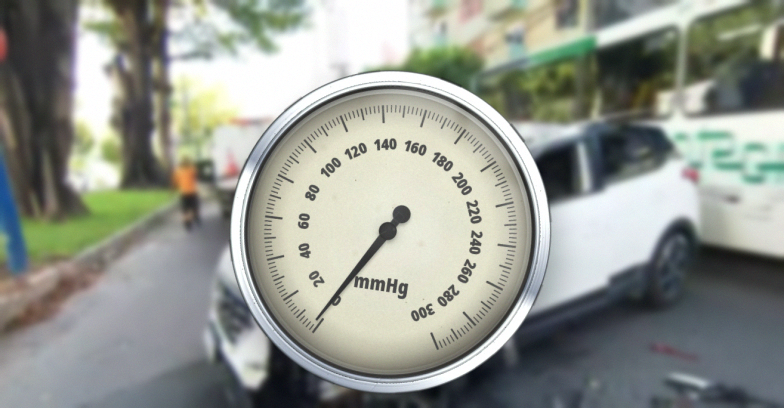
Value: 2 (mmHg)
